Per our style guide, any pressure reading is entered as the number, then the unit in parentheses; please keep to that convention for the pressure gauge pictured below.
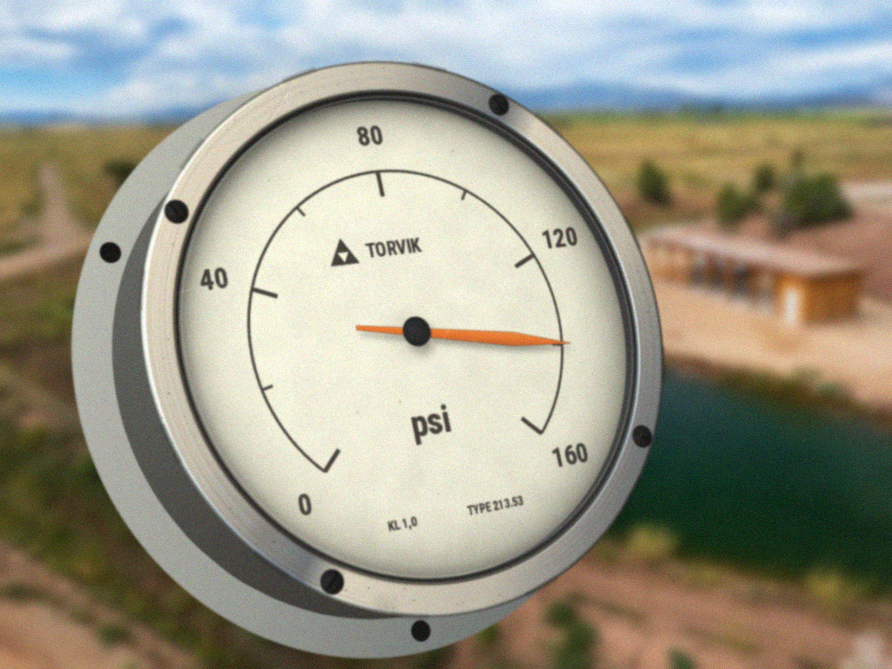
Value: 140 (psi)
